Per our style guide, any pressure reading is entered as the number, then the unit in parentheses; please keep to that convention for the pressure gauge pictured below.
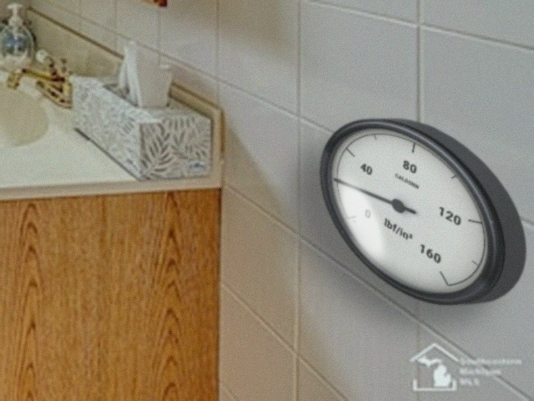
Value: 20 (psi)
